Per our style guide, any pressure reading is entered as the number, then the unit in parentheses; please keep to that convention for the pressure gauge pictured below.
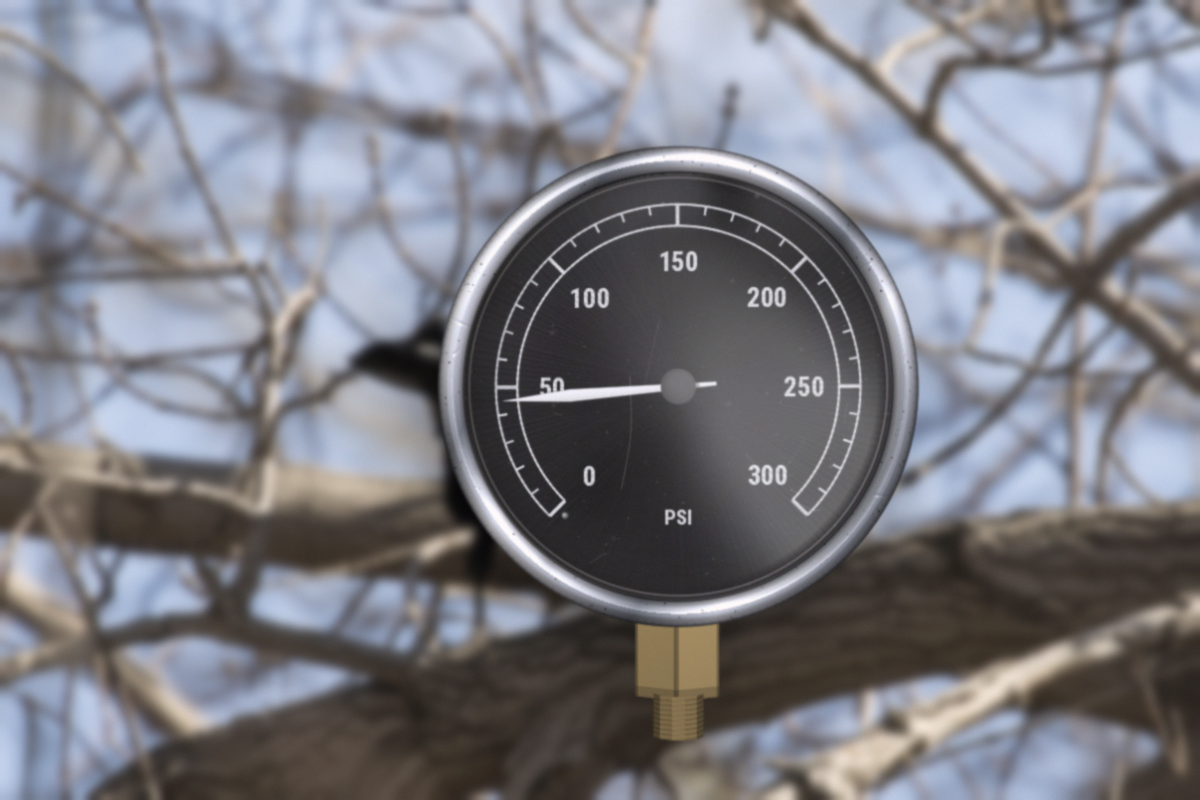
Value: 45 (psi)
